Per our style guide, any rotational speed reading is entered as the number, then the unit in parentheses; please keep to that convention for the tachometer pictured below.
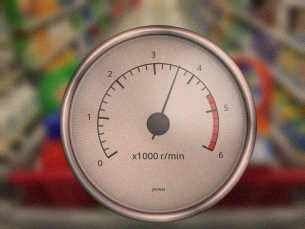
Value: 3600 (rpm)
